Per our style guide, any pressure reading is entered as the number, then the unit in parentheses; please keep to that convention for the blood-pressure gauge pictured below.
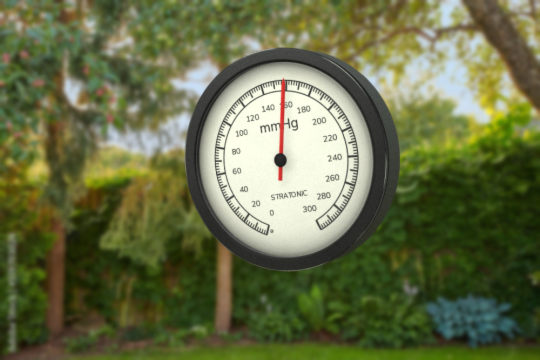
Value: 160 (mmHg)
